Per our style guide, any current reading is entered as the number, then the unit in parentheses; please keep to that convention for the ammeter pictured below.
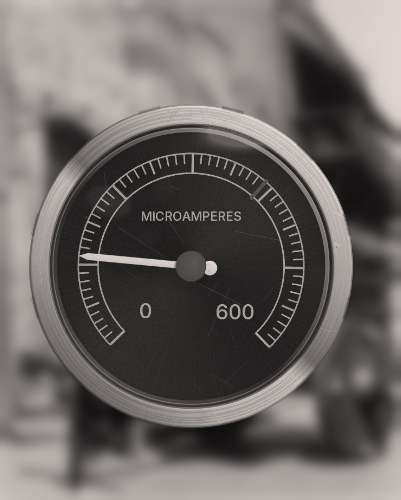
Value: 110 (µA)
